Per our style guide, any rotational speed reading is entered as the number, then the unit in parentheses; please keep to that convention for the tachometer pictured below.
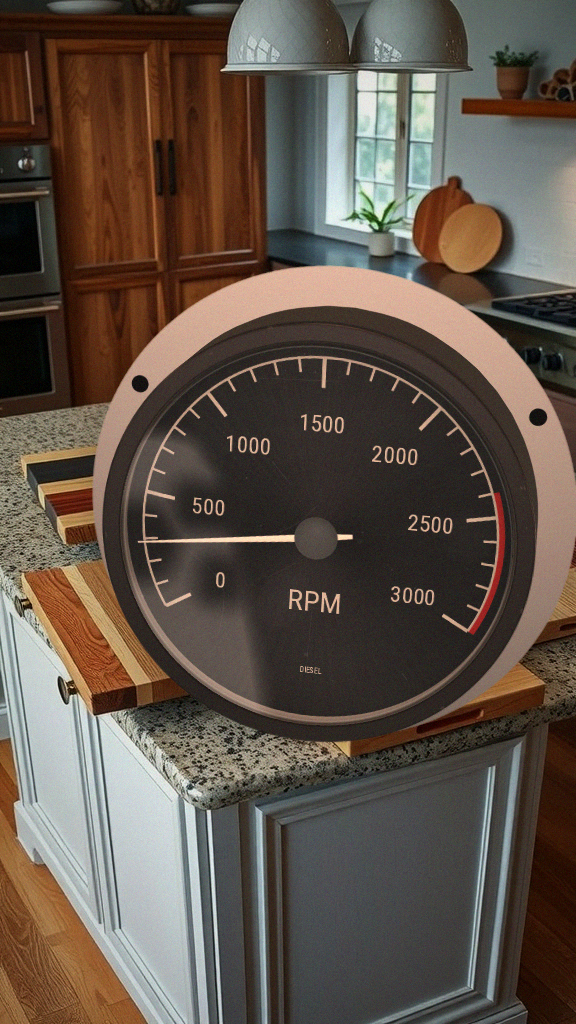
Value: 300 (rpm)
